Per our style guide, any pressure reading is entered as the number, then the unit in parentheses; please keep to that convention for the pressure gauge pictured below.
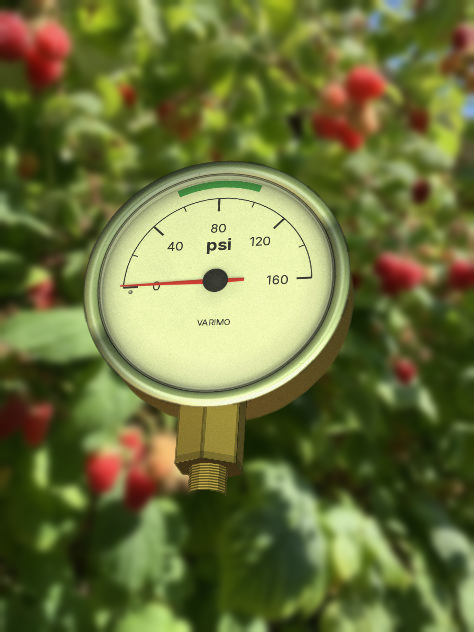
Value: 0 (psi)
